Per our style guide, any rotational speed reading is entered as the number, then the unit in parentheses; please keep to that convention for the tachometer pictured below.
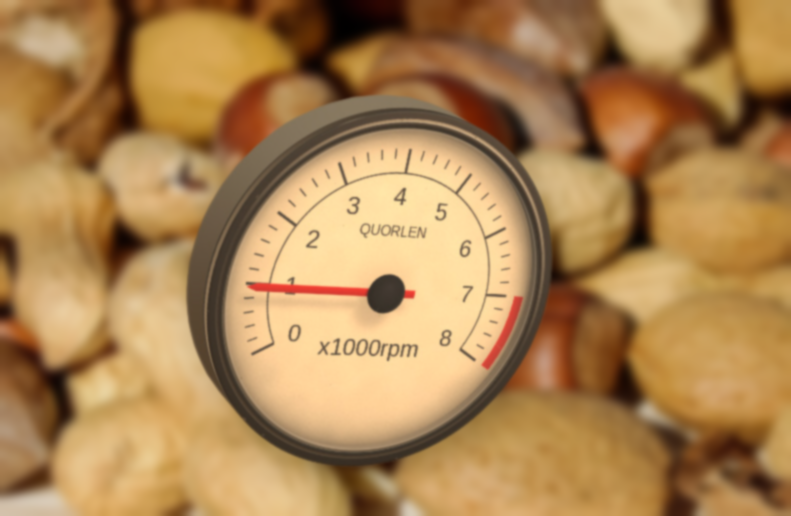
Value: 1000 (rpm)
